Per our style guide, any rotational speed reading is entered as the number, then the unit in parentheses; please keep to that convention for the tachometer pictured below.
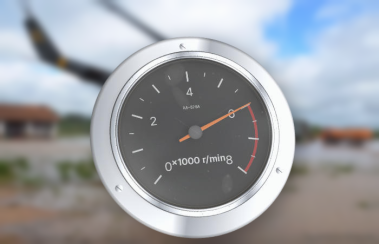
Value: 6000 (rpm)
